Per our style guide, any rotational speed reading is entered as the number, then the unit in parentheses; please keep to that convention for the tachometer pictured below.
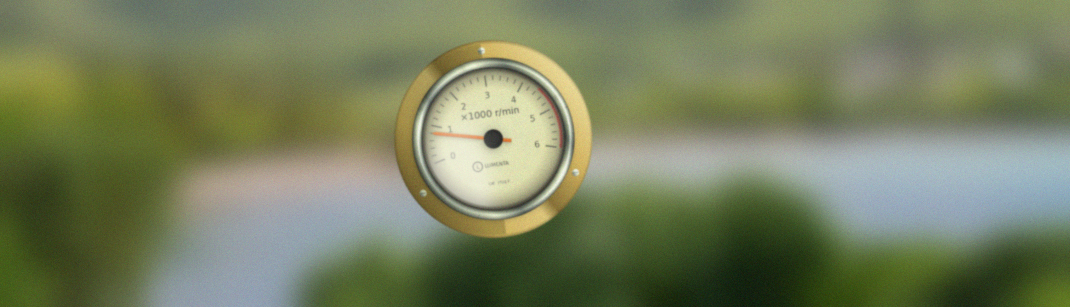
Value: 800 (rpm)
